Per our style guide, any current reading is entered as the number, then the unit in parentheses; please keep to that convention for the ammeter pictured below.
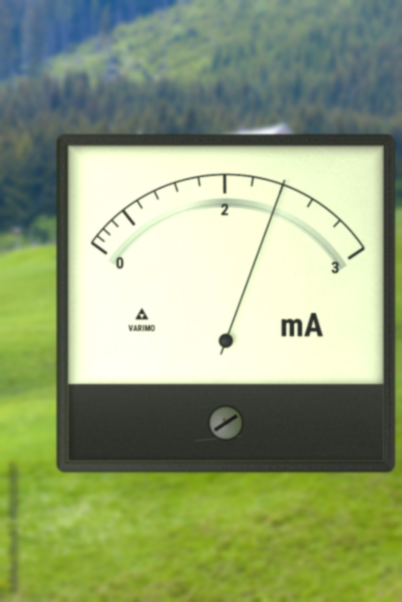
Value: 2.4 (mA)
